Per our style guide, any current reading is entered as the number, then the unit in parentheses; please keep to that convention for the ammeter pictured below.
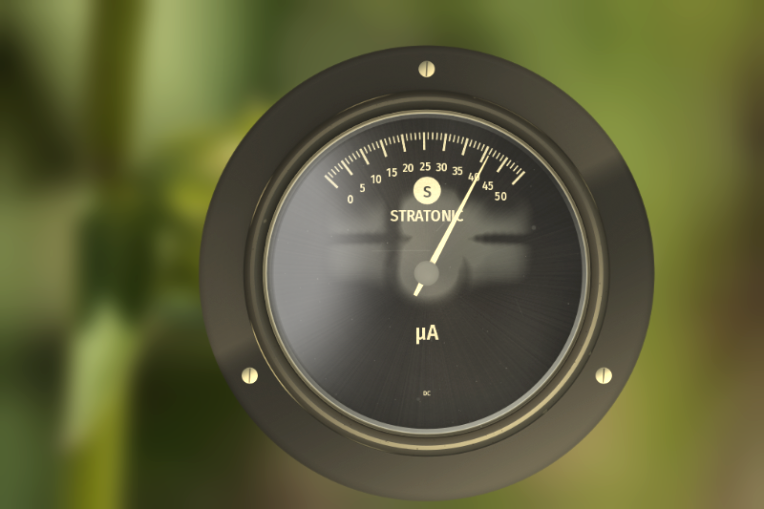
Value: 41 (µA)
